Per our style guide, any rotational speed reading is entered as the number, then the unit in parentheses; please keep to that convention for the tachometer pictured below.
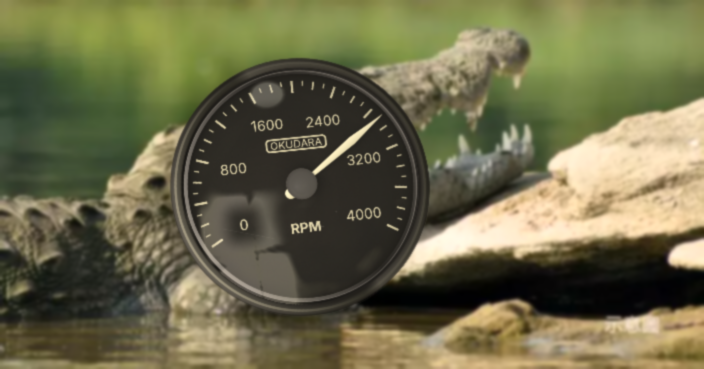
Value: 2900 (rpm)
